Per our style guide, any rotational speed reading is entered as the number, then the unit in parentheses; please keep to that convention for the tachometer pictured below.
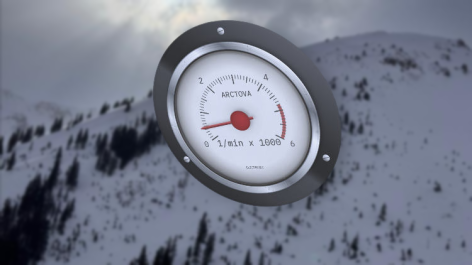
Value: 500 (rpm)
